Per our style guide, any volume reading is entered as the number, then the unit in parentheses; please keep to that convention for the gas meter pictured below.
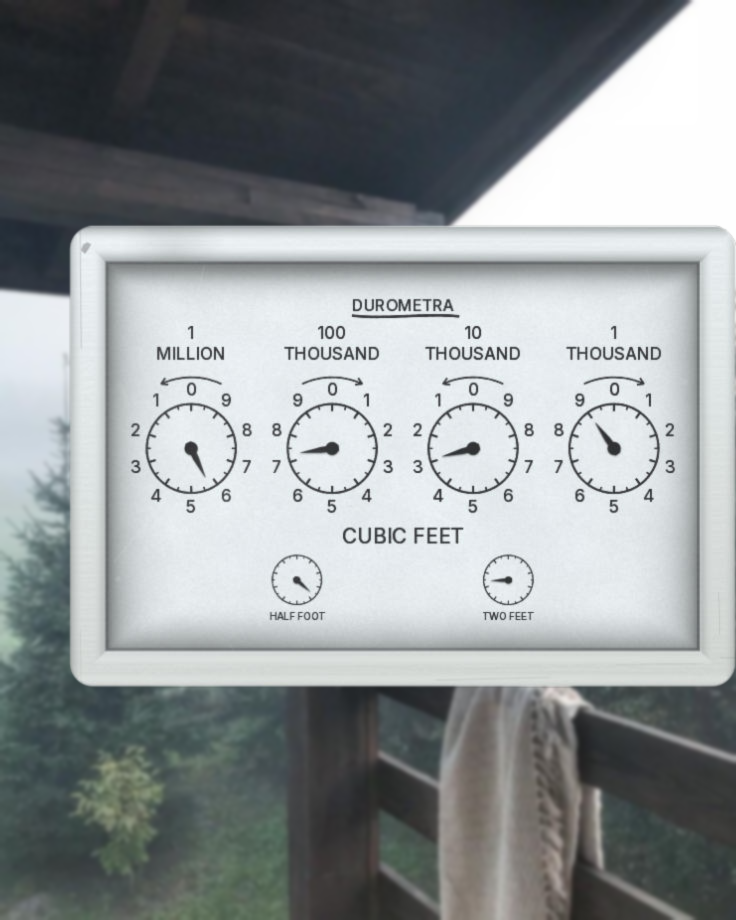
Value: 572900 (ft³)
